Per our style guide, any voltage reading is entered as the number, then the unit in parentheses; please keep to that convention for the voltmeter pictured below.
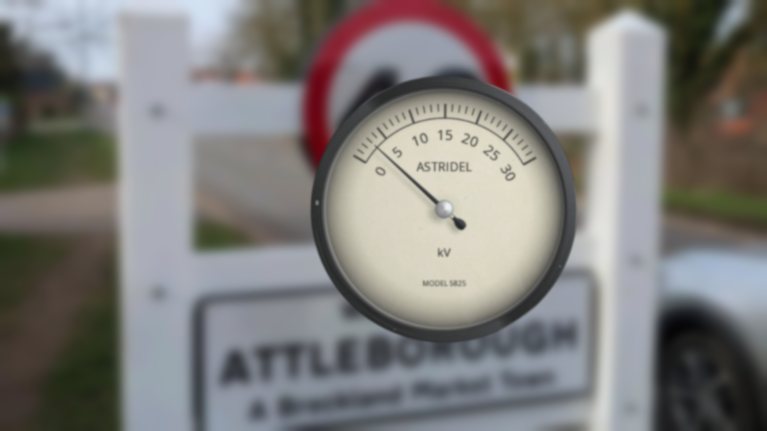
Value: 3 (kV)
